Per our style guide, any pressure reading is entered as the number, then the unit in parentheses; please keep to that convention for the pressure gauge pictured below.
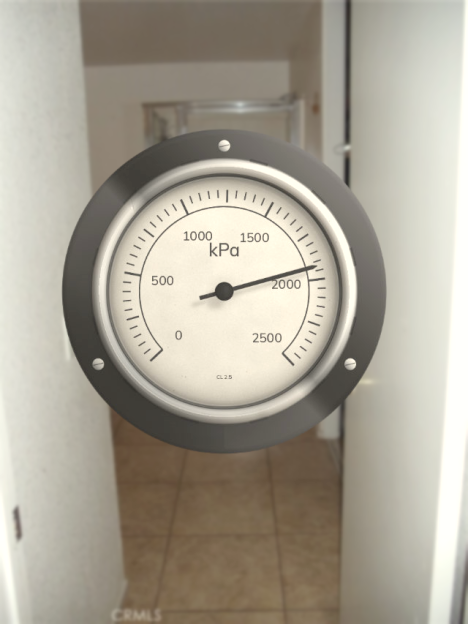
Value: 1925 (kPa)
